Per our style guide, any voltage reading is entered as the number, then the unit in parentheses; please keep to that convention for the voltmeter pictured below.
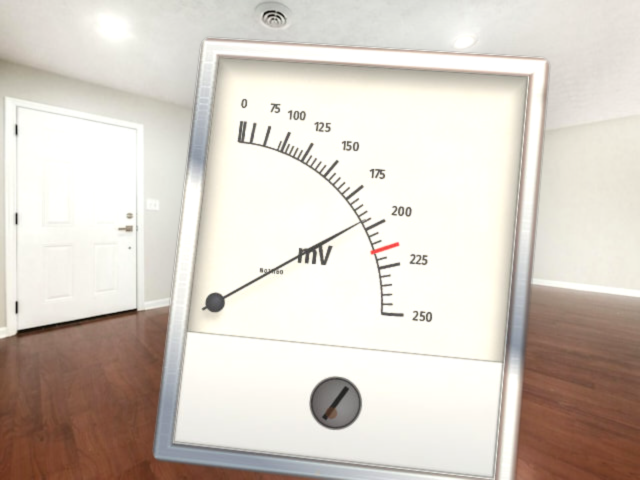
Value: 195 (mV)
